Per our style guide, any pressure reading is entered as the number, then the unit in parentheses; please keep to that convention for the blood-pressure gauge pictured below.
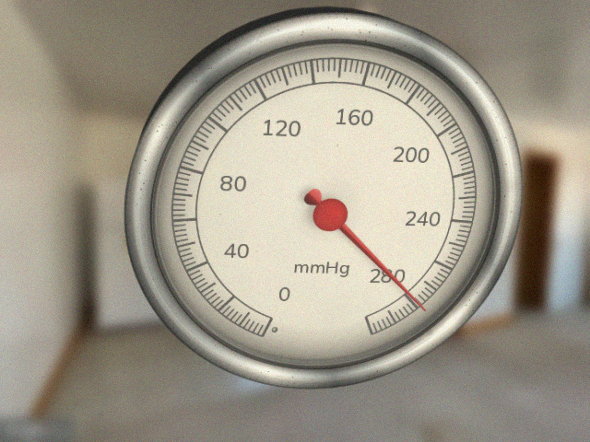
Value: 278 (mmHg)
